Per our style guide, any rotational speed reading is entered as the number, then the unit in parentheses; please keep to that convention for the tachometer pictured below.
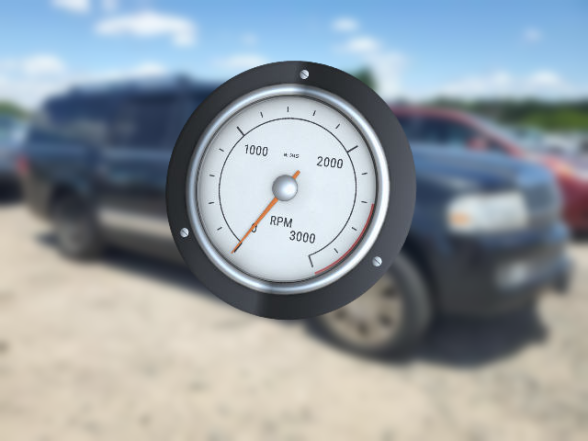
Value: 0 (rpm)
